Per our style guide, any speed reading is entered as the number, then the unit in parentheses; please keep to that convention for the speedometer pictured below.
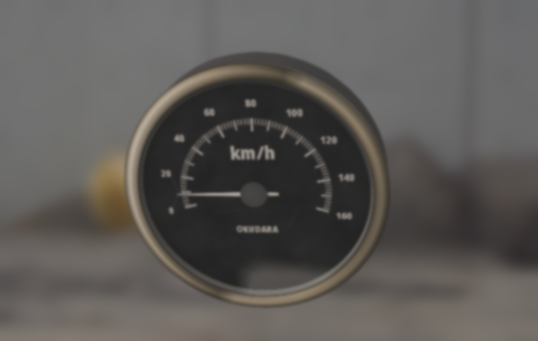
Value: 10 (km/h)
